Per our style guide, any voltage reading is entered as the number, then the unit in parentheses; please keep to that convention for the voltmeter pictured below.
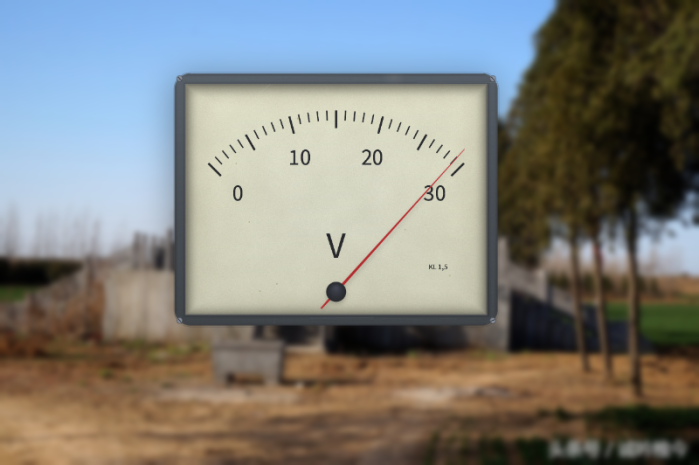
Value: 29 (V)
